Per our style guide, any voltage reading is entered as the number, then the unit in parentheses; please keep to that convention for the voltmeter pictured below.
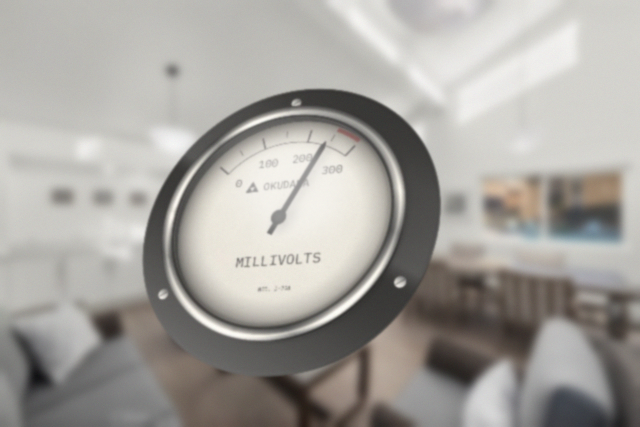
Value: 250 (mV)
